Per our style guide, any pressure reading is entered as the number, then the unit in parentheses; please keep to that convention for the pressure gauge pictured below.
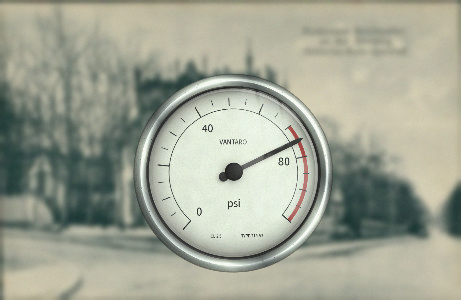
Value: 75 (psi)
